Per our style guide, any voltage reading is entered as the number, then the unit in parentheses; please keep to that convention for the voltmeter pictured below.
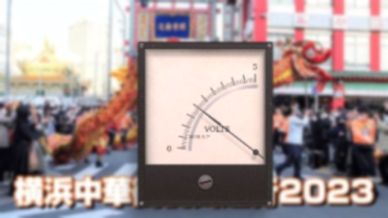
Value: 2 (V)
